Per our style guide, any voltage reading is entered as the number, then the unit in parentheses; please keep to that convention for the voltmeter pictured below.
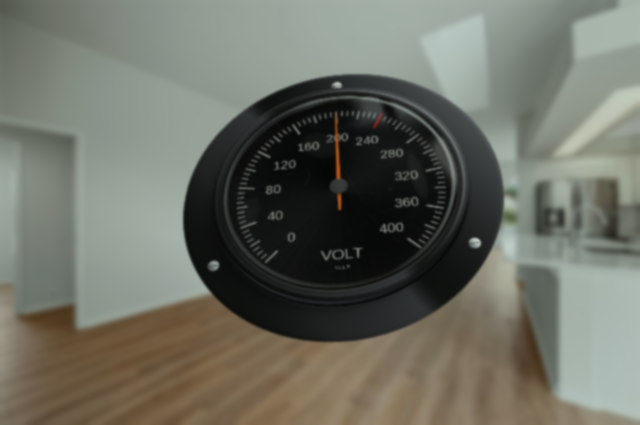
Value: 200 (V)
